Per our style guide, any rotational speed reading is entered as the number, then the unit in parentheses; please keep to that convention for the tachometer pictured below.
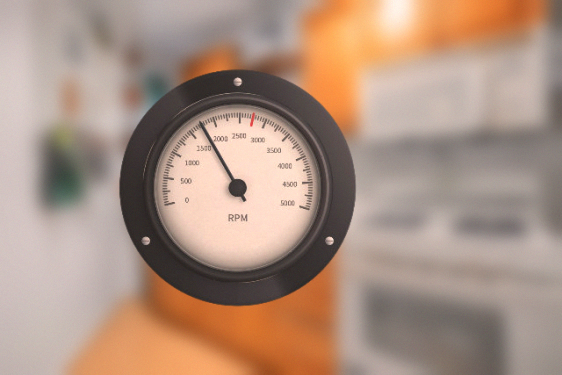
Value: 1750 (rpm)
